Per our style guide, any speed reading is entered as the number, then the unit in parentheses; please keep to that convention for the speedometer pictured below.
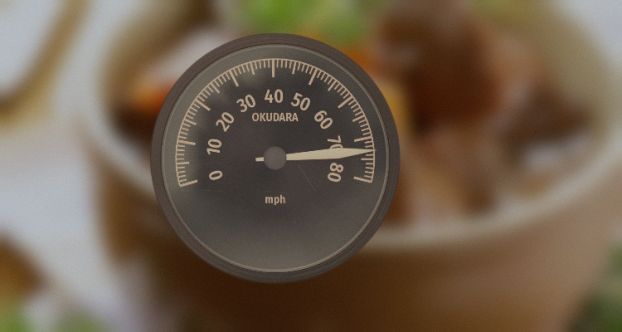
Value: 73 (mph)
